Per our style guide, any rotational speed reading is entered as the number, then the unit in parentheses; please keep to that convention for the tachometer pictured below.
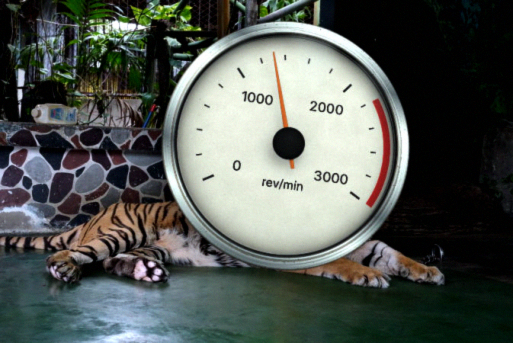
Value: 1300 (rpm)
